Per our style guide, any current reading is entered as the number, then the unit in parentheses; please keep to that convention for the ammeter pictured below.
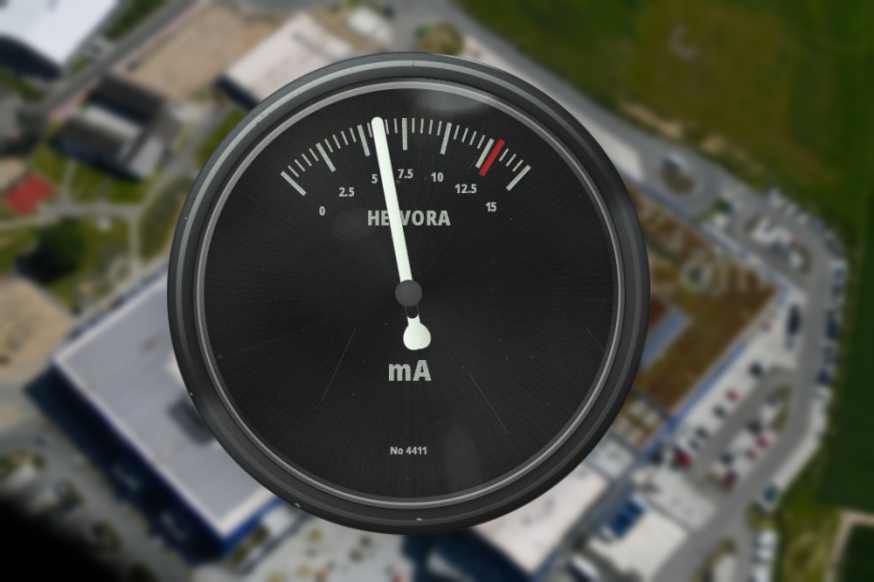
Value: 6 (mA)
